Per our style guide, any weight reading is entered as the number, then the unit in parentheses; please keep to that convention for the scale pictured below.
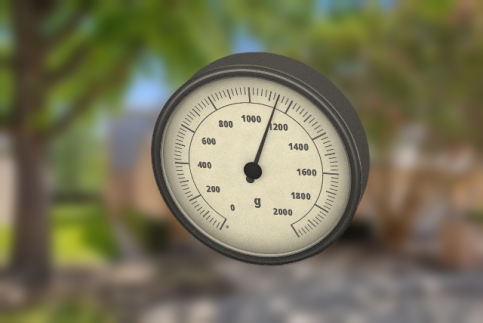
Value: 1140 (g)
